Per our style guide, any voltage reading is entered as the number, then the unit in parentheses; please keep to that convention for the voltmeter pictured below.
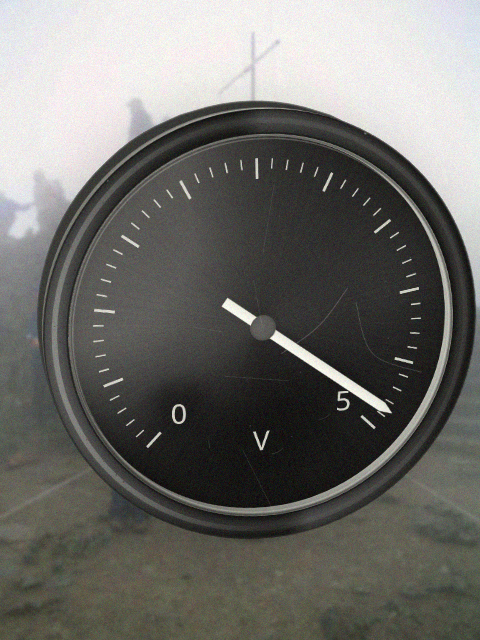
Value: 4.85 (V)
